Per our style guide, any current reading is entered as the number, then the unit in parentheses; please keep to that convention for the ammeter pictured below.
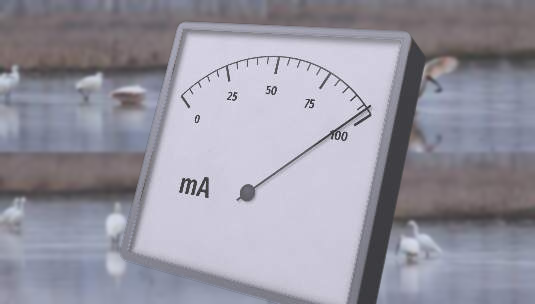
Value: 97.5 (mA)
